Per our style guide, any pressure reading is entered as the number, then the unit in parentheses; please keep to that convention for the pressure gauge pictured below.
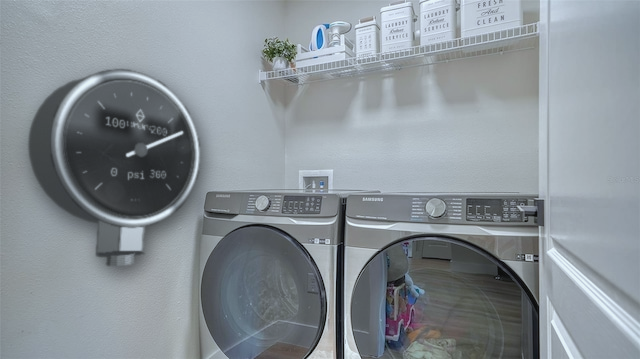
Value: 220 (psi)
